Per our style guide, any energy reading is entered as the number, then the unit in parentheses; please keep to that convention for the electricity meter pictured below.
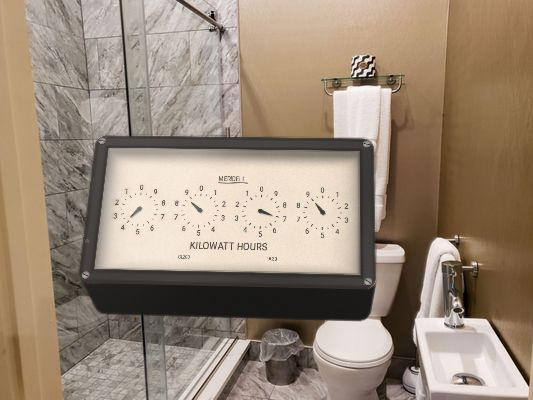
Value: 3869 (kWh)
